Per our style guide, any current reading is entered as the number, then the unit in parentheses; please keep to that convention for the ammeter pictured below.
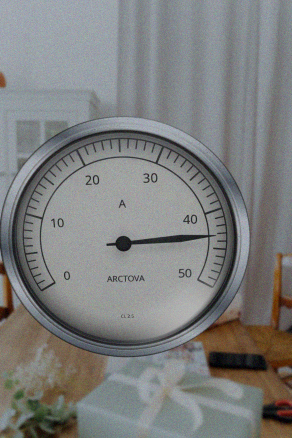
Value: 43 (A)
